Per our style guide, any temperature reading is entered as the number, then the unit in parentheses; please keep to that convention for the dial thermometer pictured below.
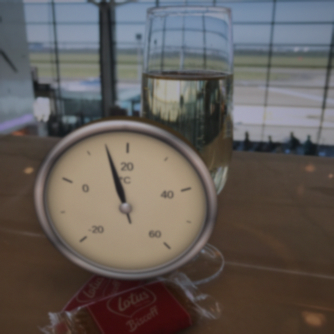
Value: 15 (°C)
